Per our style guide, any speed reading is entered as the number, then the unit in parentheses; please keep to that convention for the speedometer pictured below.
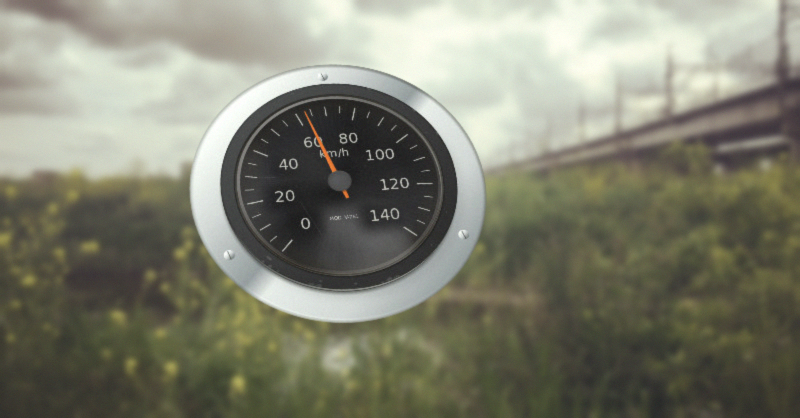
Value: 62.5 (km/h)
